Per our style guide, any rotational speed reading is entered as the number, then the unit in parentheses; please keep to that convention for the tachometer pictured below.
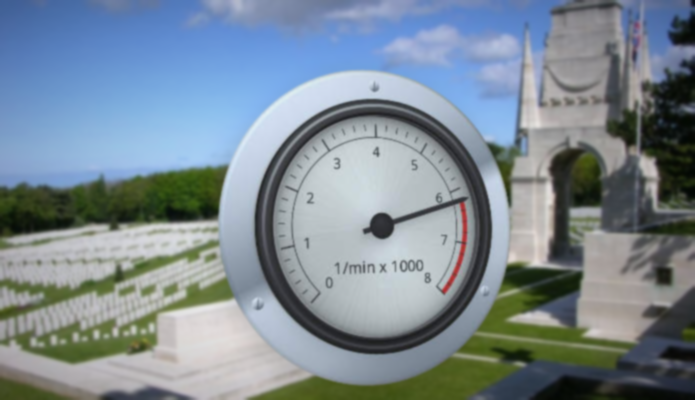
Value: 6200 (rpm)
